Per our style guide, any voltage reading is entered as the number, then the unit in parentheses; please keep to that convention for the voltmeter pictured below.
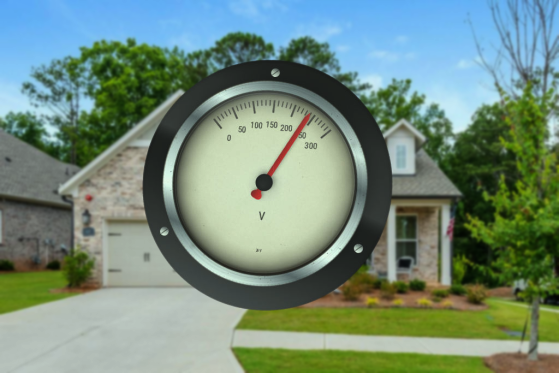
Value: 240 (V)
